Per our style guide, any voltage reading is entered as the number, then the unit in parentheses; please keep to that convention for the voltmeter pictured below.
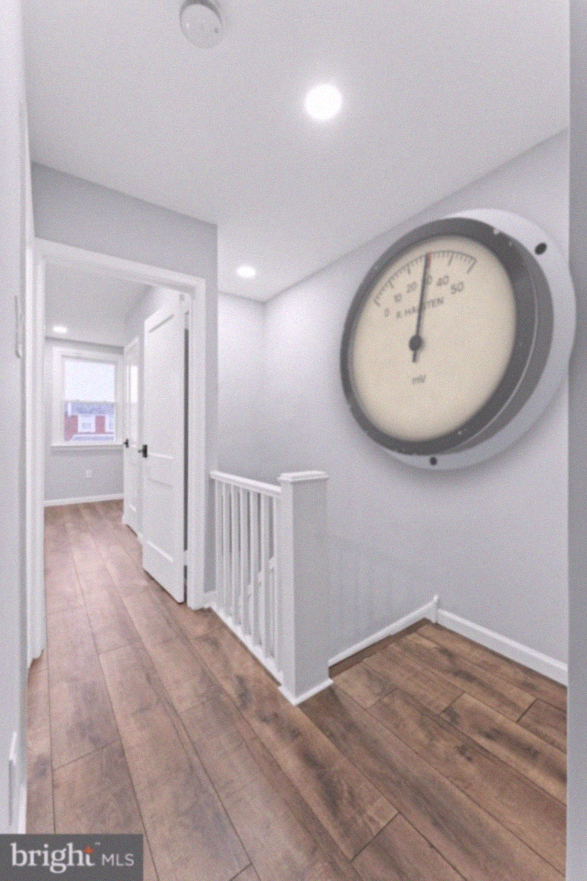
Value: 30 (mV)
